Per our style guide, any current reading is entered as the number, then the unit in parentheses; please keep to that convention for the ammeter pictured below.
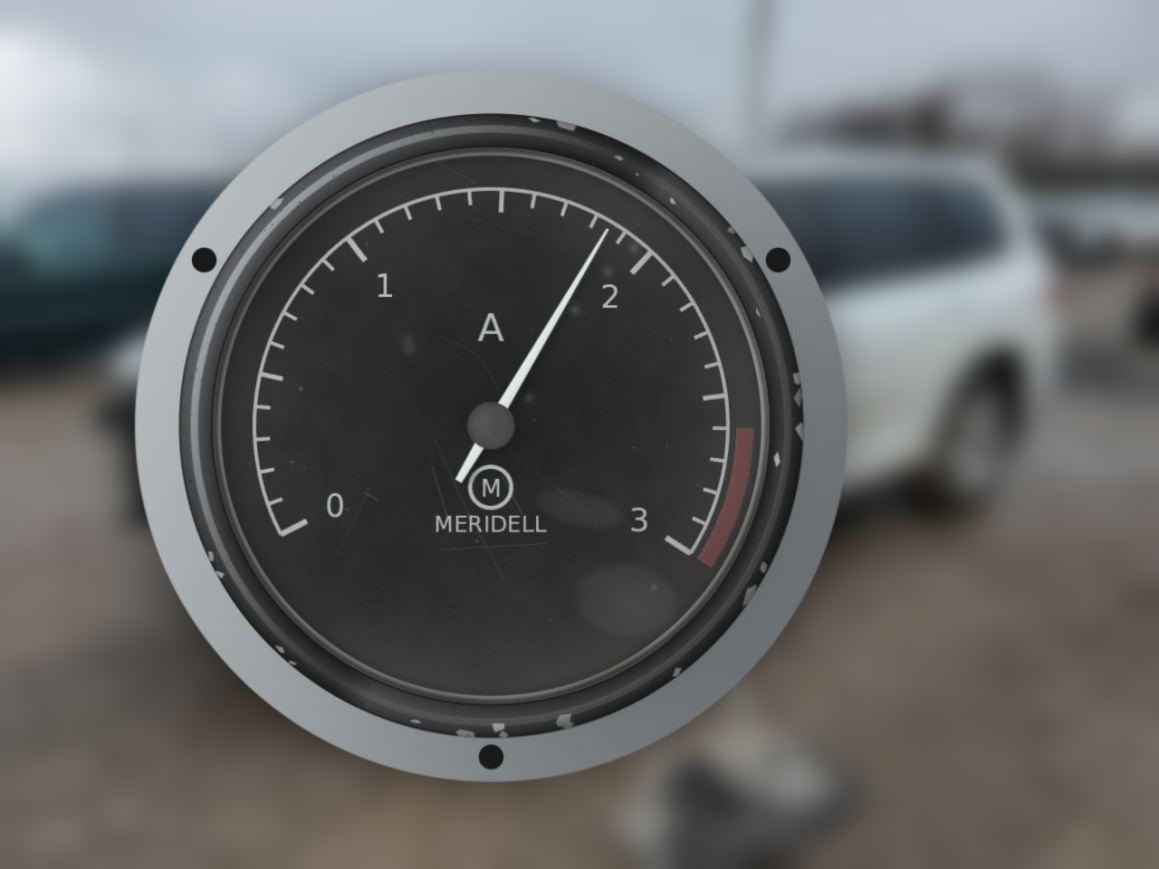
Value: 1.85 (A)
